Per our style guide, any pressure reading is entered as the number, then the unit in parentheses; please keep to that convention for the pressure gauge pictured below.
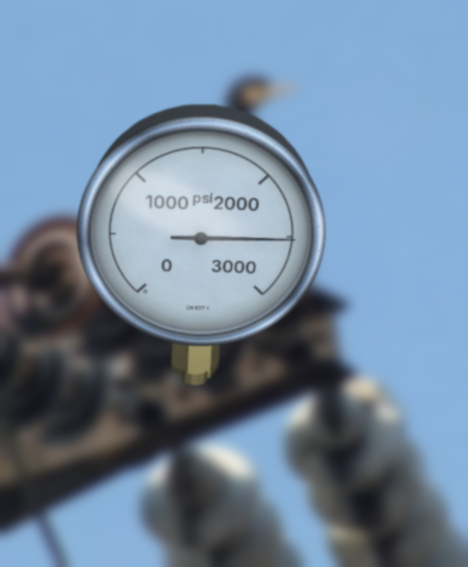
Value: 2500 (psi)
